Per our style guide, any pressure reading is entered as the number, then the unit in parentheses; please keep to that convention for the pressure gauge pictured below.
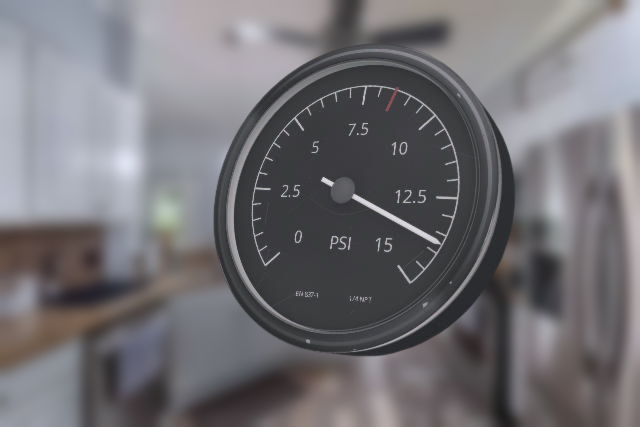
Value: 13.75 (psi)
